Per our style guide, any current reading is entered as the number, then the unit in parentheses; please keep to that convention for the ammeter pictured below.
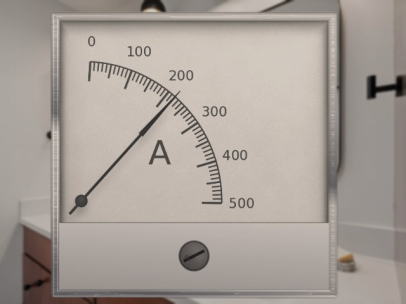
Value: 220 (A)
